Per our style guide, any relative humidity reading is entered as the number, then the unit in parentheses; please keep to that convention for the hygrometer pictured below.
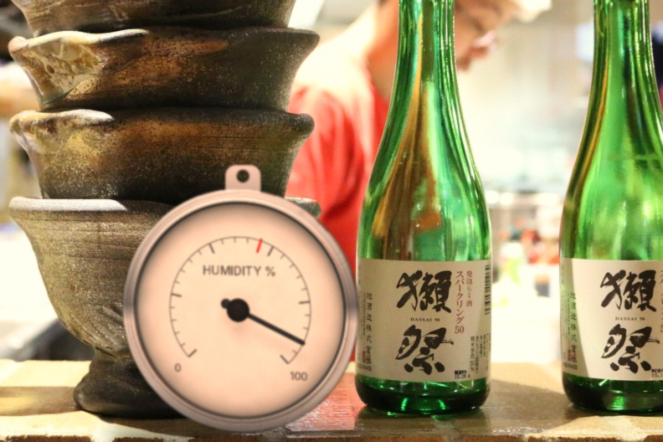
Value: 92 (%)
